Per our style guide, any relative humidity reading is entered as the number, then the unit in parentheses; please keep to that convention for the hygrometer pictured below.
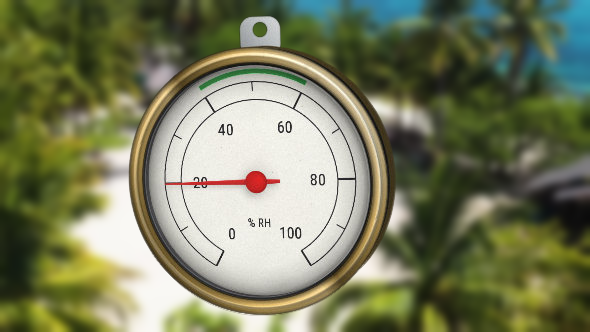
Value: 20 (%)
